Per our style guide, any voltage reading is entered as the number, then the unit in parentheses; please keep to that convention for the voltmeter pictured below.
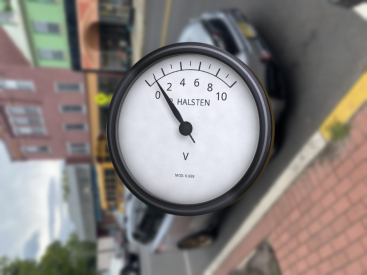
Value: 1 (V)
